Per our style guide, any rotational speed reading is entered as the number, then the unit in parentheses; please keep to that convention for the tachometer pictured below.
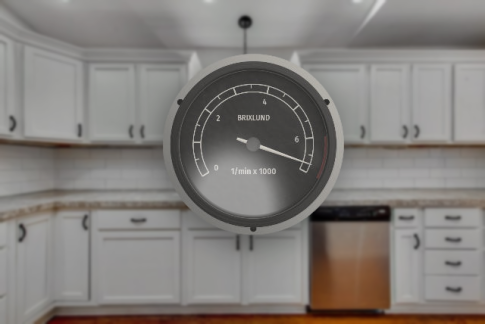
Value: 6750 (rpm)
